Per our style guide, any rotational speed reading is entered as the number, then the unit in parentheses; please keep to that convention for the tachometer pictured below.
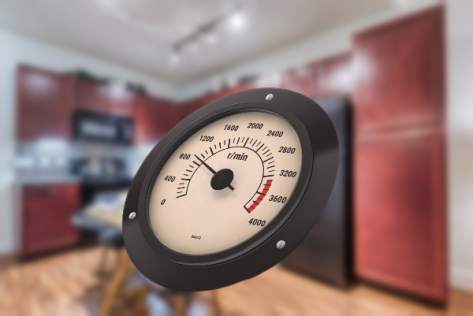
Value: 900 (rpm)
